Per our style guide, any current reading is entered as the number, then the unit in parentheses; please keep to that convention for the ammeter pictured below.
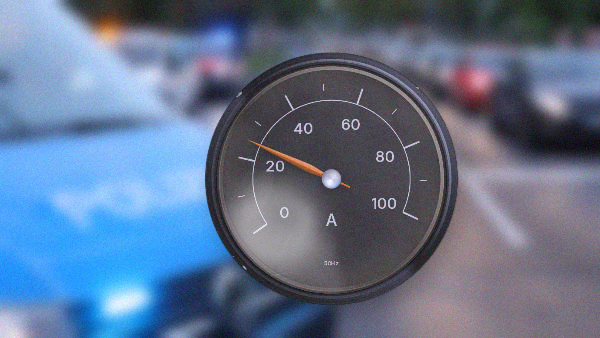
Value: 25 (A)
